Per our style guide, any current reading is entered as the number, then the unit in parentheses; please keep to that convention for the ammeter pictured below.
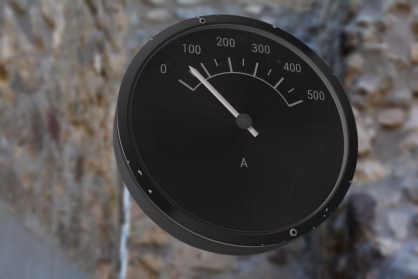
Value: 50 (A)
